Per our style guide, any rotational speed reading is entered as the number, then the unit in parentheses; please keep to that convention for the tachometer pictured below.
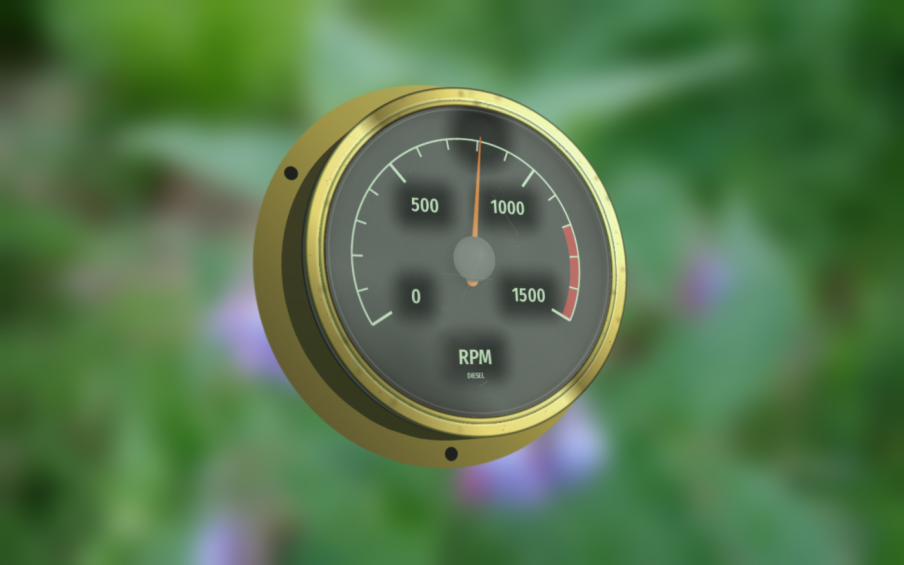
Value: 800 (rpm)
